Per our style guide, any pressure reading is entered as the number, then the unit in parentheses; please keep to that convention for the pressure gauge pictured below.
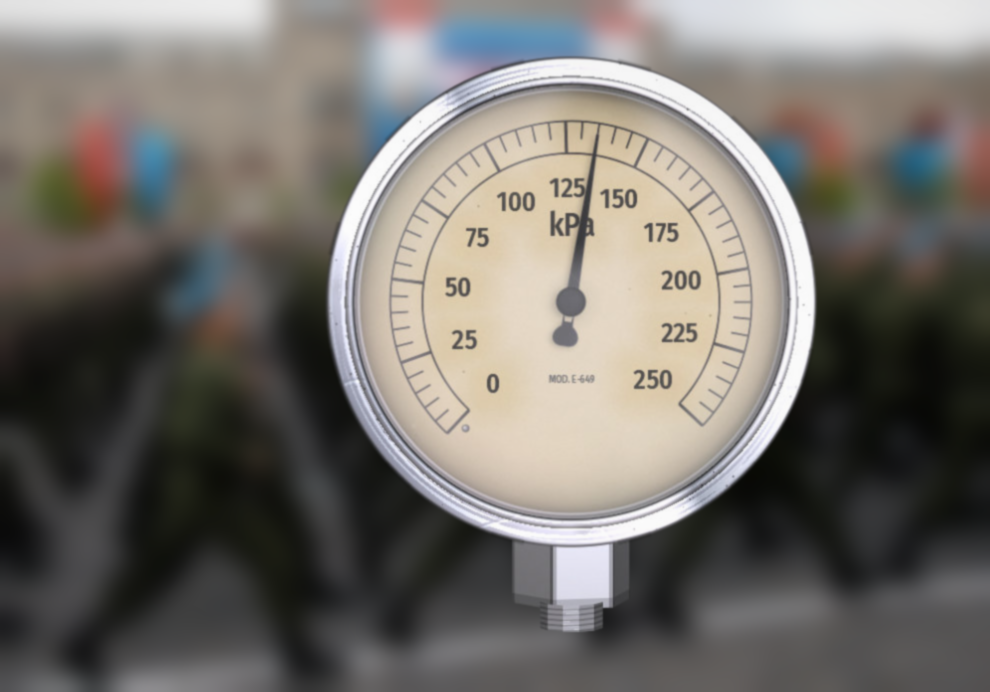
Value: 135 (kPa)
